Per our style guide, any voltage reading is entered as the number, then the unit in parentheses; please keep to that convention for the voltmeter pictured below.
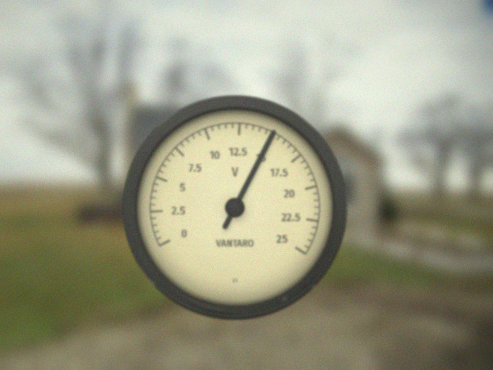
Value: 15 (V)
